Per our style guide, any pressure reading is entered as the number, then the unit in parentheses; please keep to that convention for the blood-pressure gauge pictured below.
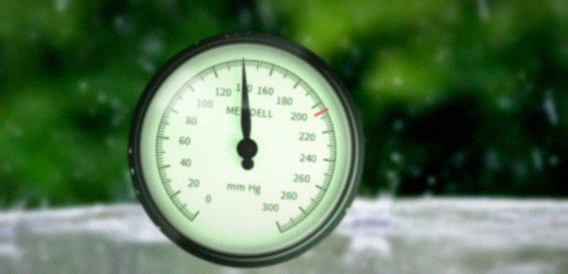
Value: 140 (mmHg)
